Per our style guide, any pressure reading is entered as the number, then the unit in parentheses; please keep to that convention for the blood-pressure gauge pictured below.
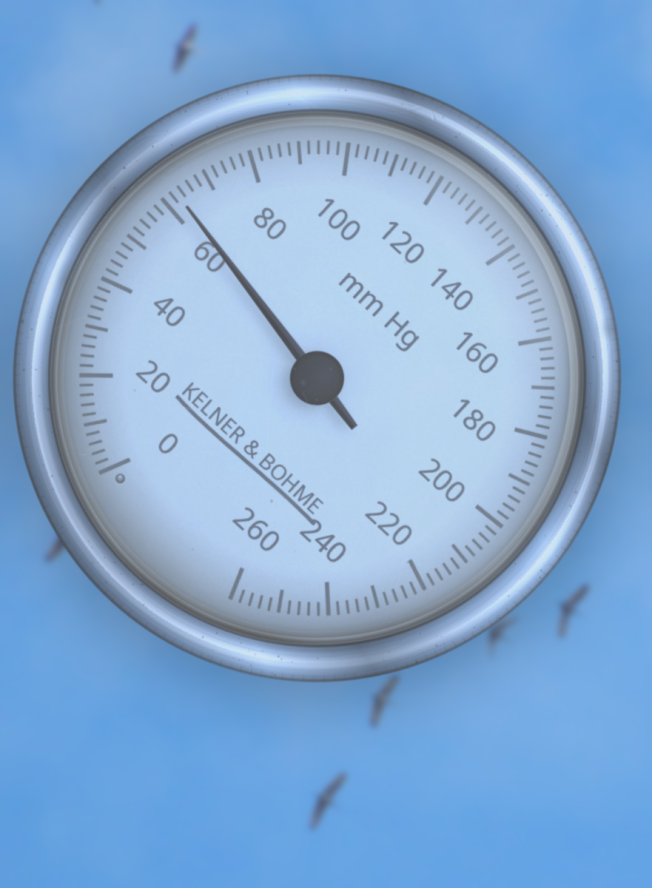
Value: 63 (mmHg)
